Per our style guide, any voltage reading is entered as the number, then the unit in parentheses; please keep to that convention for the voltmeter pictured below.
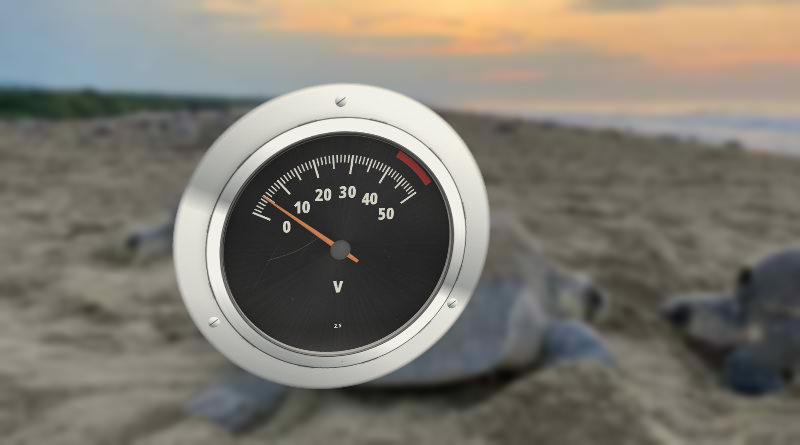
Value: 5 (V)
